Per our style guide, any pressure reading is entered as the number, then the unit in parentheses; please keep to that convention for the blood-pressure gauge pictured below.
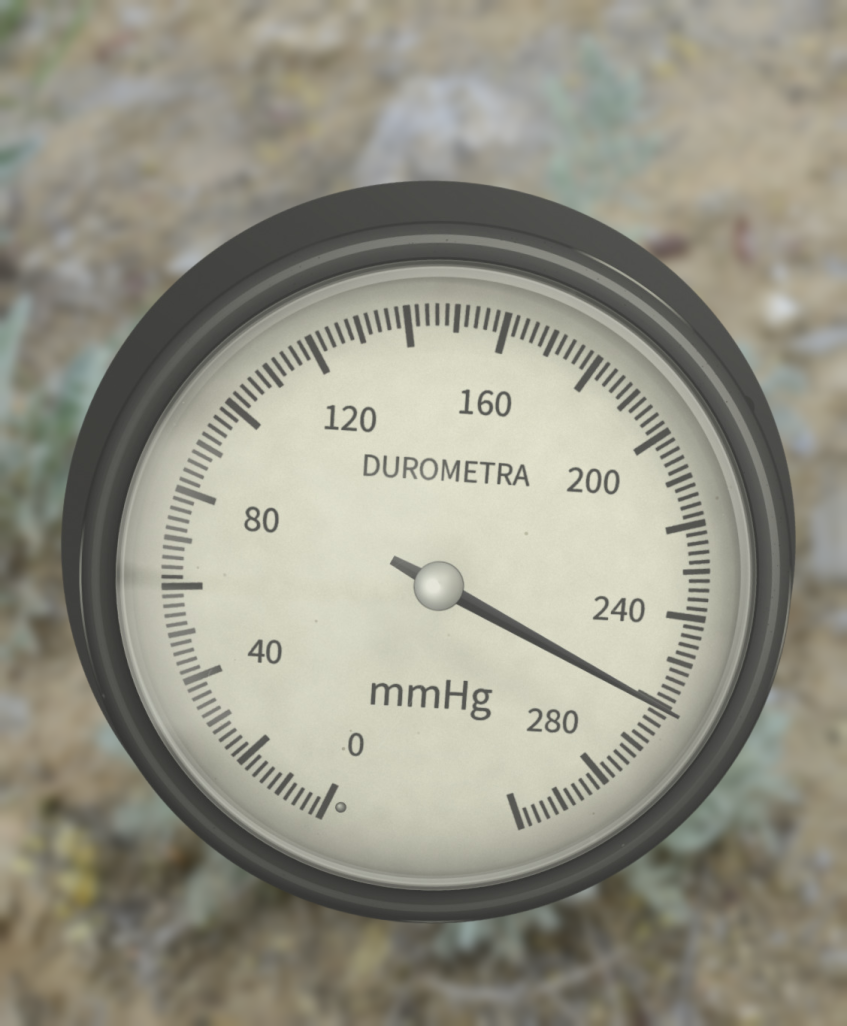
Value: 260 (mmHg)
